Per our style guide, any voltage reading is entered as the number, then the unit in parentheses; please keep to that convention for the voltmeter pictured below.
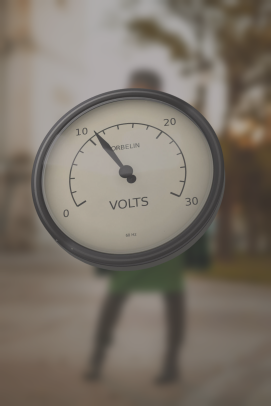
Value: 11 (V)
